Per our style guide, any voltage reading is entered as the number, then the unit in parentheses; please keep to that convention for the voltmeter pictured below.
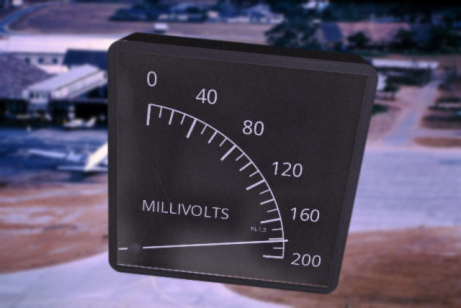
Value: 180 (mV)
